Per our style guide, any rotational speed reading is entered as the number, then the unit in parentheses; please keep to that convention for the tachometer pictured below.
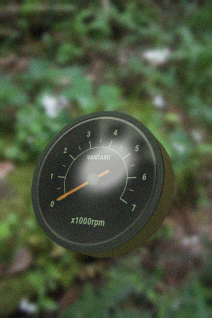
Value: 0 (rpm)
